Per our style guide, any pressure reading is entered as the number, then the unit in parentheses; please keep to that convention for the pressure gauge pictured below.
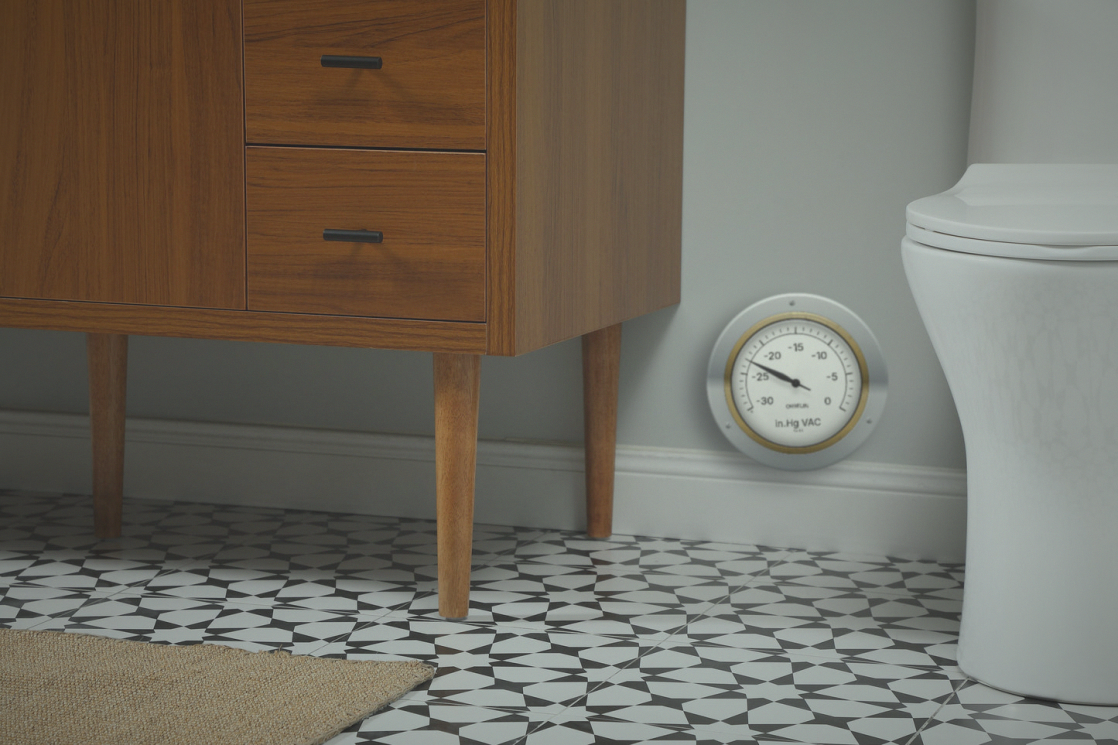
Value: -23 (inHg)
